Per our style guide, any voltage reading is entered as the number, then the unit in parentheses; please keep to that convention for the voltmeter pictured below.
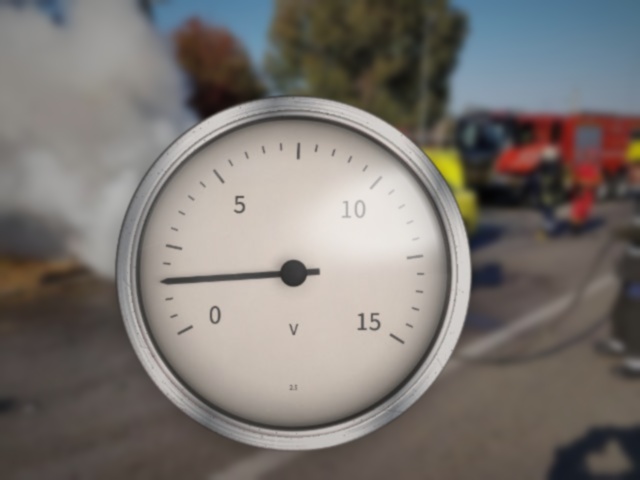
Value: 1.5 (V)
